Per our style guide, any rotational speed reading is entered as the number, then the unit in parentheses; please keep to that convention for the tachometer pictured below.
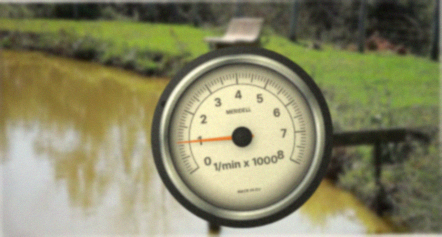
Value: 1000 (rpm)
